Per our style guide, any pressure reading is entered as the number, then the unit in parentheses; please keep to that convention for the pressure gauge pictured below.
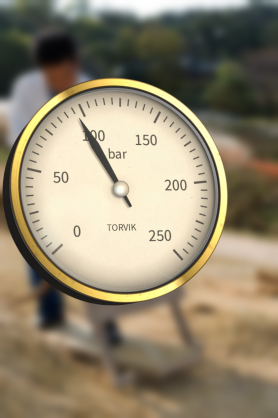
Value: 95 (bar)
